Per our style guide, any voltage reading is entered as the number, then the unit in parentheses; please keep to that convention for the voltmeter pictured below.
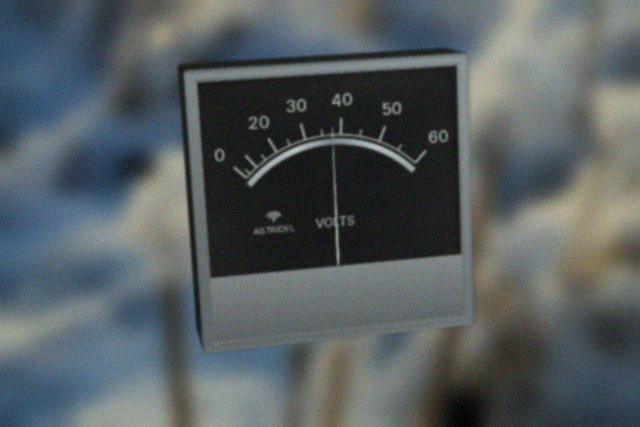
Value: 37.5 (V)
